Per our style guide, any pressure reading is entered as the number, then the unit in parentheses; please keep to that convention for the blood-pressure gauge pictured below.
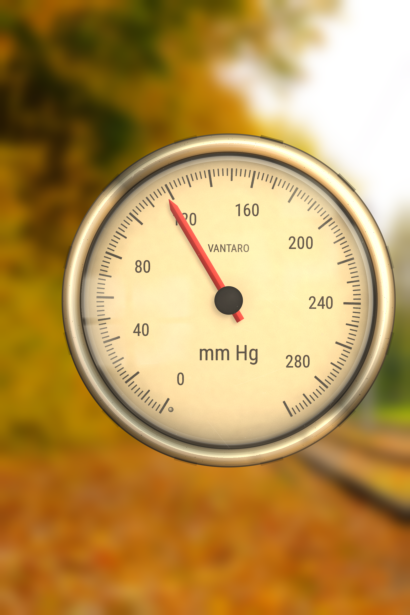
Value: 118 (mmHg)
